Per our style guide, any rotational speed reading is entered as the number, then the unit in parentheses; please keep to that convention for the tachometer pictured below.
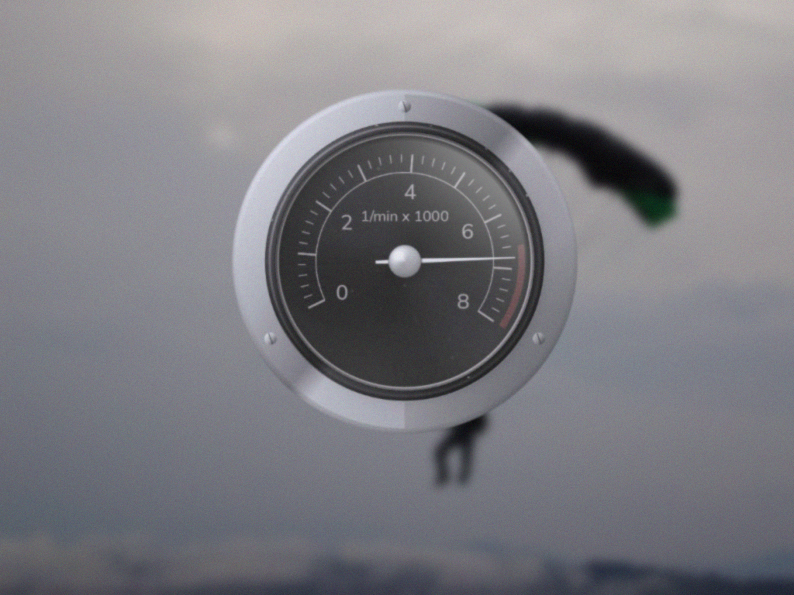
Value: 6800 (rpm)
